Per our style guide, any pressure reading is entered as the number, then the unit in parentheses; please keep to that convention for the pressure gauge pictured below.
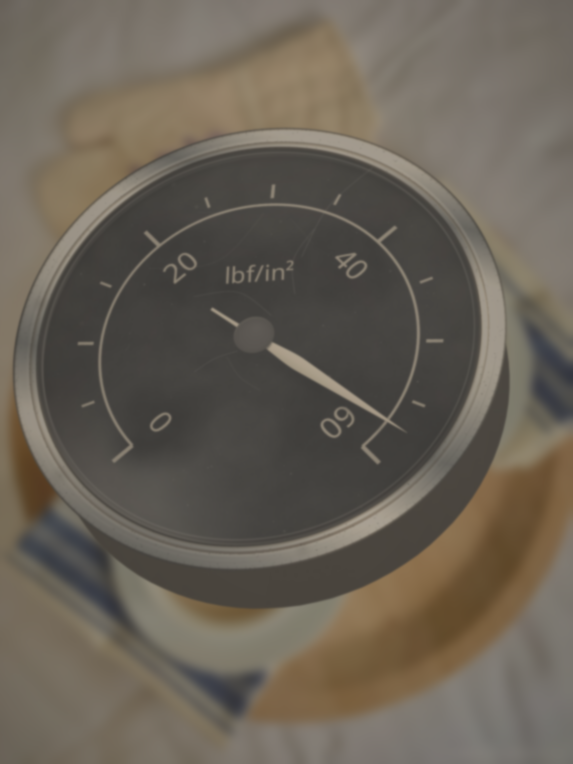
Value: 57.5 (psi)
